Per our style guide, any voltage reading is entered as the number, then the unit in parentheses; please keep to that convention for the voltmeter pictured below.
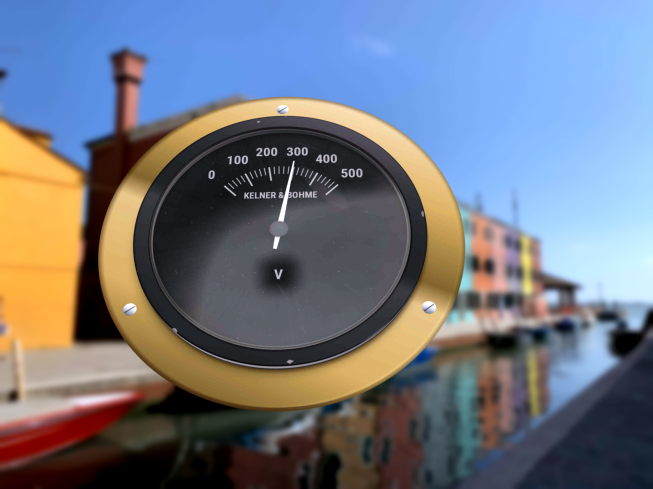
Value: 300 (V)
